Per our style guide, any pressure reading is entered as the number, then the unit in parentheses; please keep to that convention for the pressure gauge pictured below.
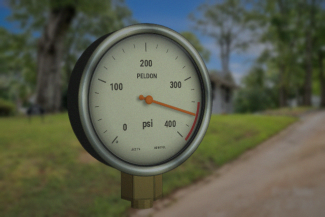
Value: 360 (psi)
